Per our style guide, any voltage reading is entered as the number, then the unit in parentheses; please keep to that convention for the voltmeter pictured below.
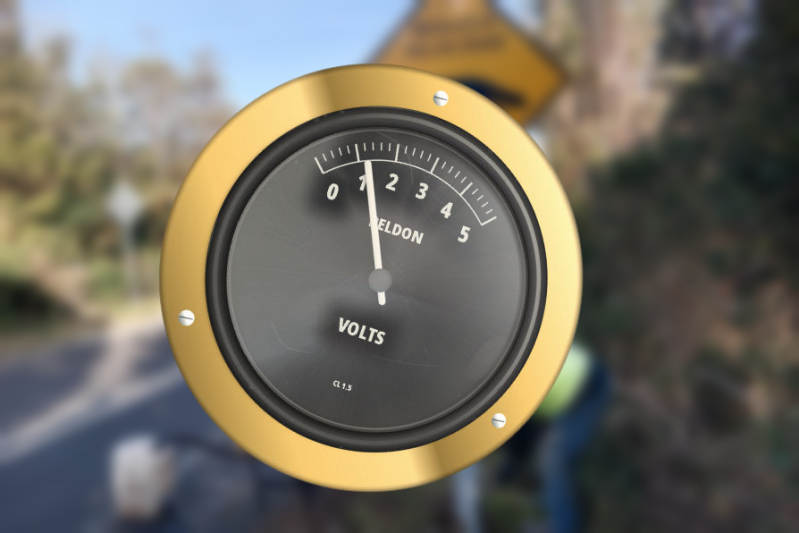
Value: 1.2 (V)
